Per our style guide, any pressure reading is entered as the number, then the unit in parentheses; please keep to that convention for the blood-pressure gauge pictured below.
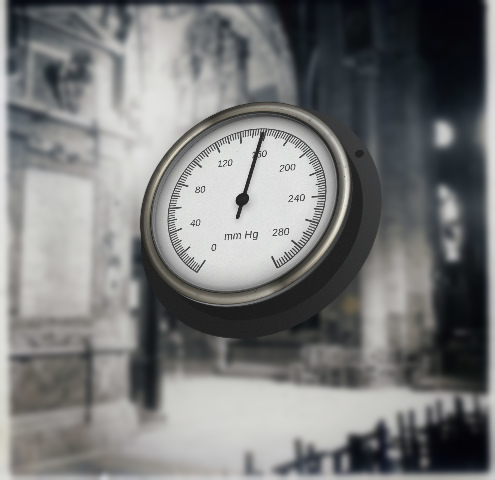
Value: 160 (mmHg)
